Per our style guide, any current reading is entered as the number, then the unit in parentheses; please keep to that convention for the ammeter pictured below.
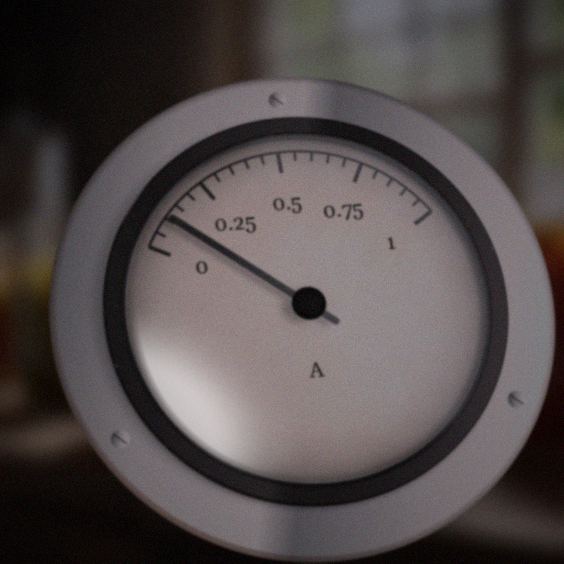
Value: 0.1 (A)
